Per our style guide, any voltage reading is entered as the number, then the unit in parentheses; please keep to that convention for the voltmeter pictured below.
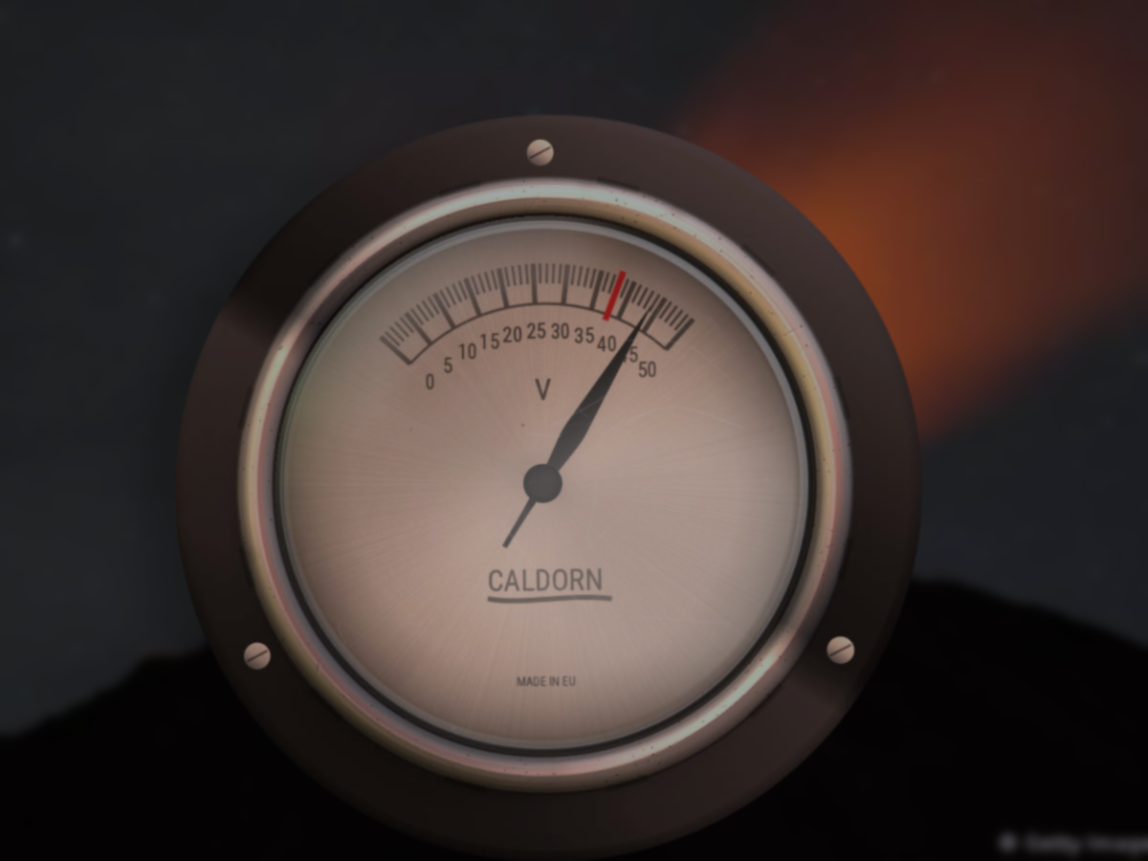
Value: 44 (V)
